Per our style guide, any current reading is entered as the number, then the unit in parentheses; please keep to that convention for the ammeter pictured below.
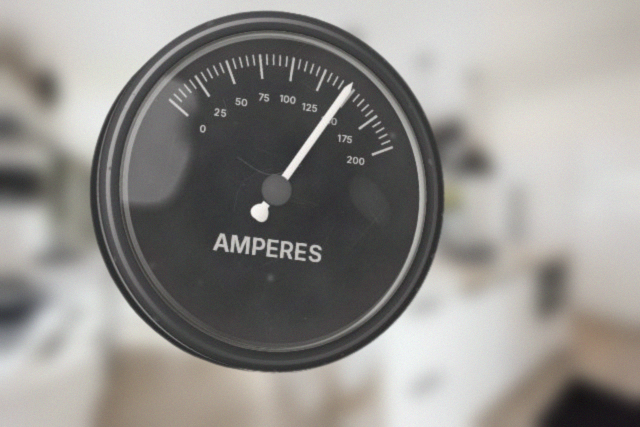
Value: 145 (A)
